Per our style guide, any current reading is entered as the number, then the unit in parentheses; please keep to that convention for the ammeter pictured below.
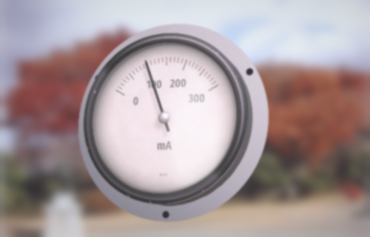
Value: 100 (mA)
